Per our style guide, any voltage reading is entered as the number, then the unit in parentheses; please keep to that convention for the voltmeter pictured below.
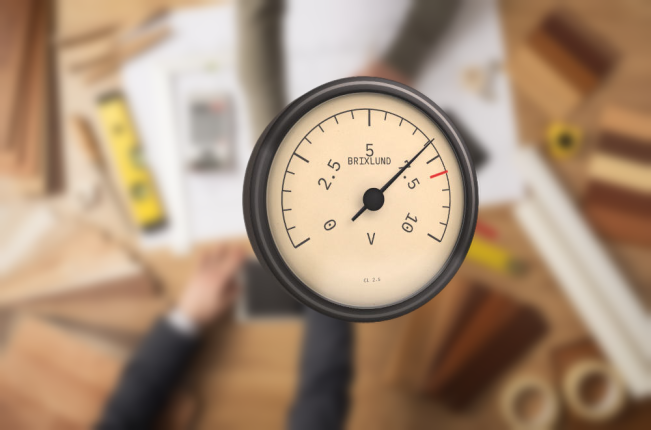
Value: 7 (V)
